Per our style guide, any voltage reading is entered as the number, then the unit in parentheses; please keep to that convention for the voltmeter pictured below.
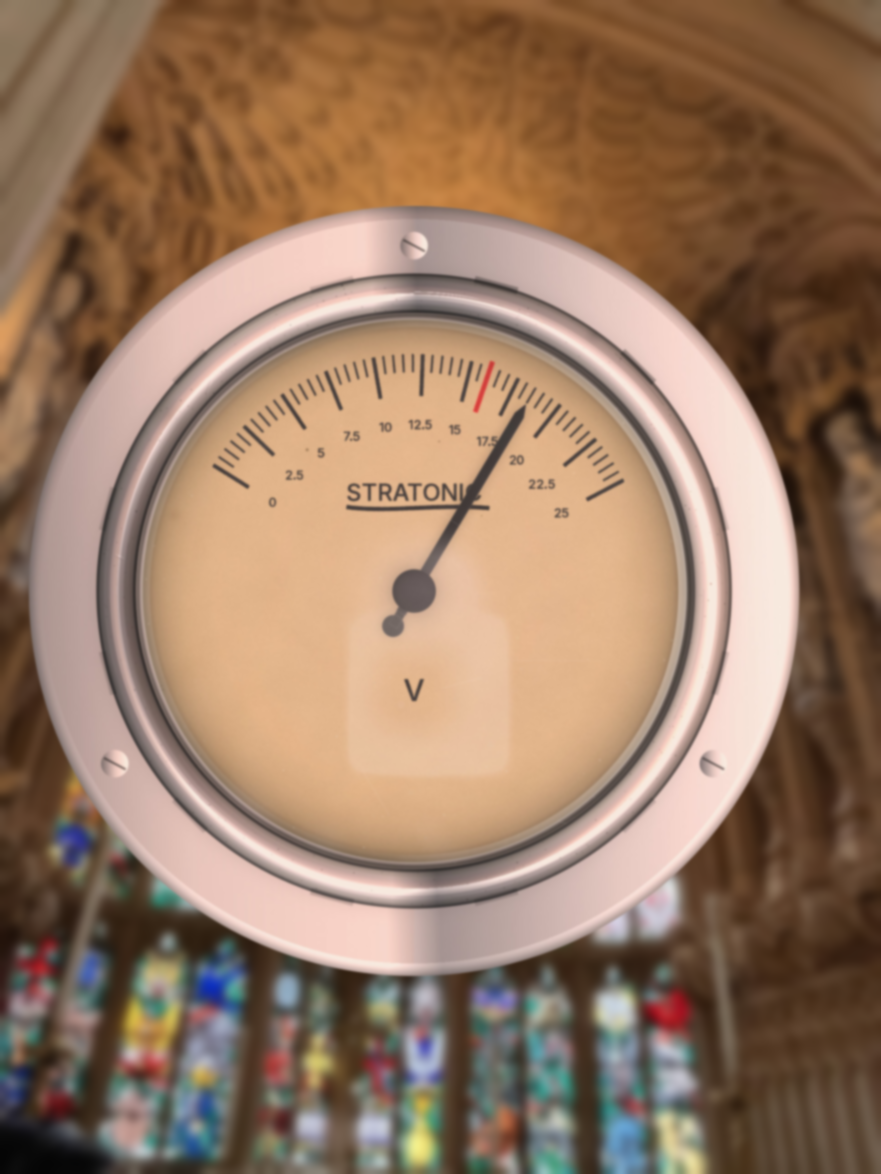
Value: 18.5 (V)
